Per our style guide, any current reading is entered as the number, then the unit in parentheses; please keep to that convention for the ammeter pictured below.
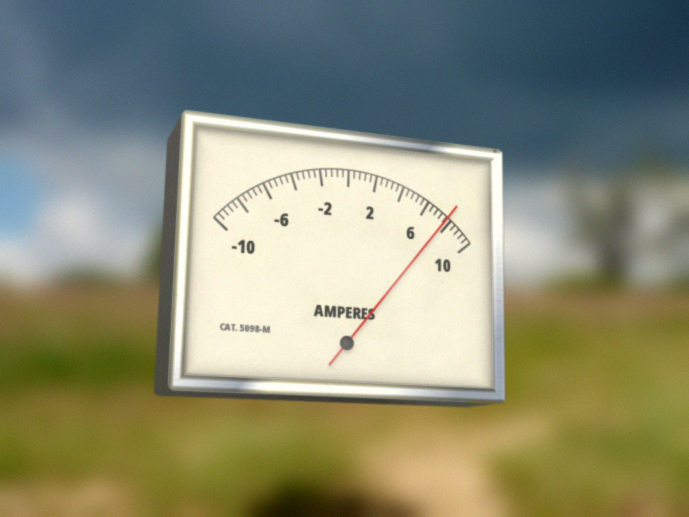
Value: 7.6 (A)
